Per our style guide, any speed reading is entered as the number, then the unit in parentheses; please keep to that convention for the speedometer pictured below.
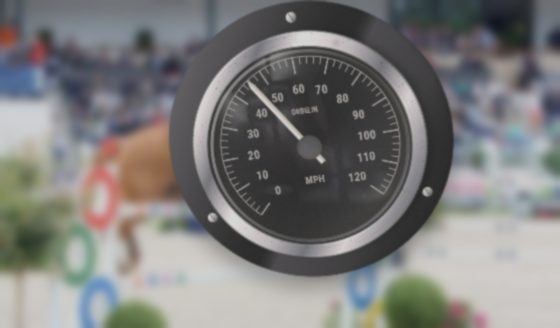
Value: 46 (mph)
